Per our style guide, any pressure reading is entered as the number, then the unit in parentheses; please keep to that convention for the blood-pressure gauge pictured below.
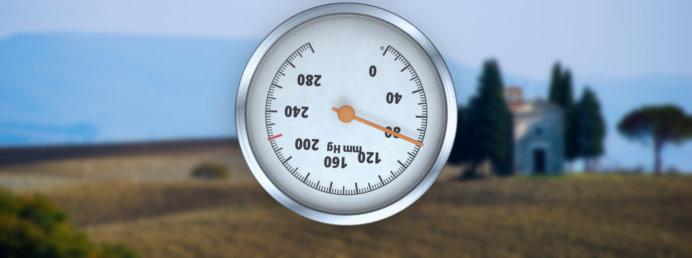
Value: 80 (mmHg)
